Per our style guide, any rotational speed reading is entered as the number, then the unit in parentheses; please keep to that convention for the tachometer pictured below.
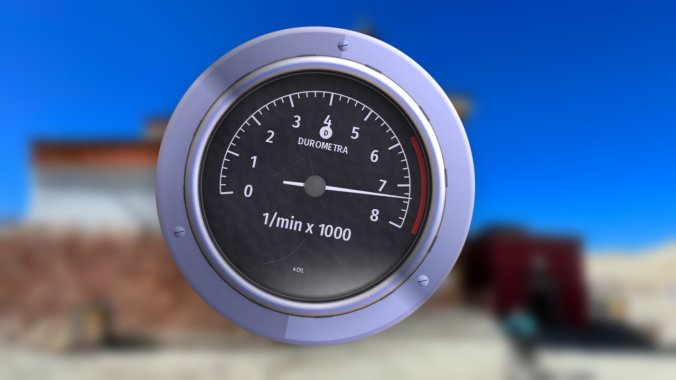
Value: 7300 (rpm)
